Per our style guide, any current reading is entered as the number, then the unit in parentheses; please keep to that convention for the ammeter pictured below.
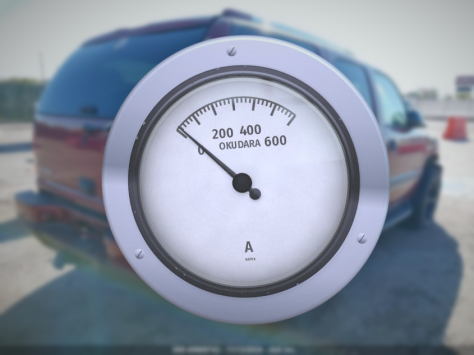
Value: 20 (A)
